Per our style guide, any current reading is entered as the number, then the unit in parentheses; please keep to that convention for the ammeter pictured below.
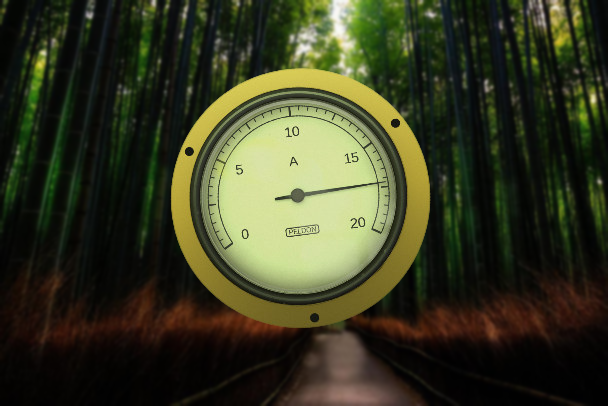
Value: 17.25 (A)
